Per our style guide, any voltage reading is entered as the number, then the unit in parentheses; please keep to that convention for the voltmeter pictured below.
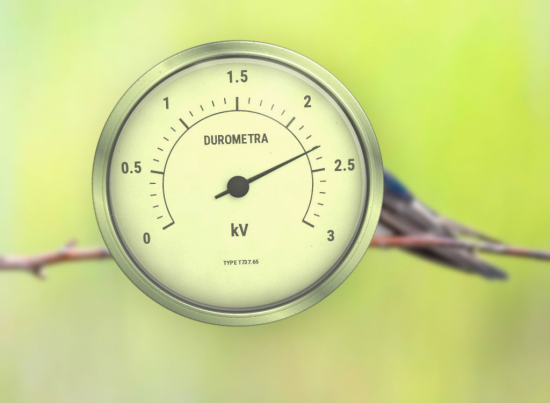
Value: 2.3 (kV)
